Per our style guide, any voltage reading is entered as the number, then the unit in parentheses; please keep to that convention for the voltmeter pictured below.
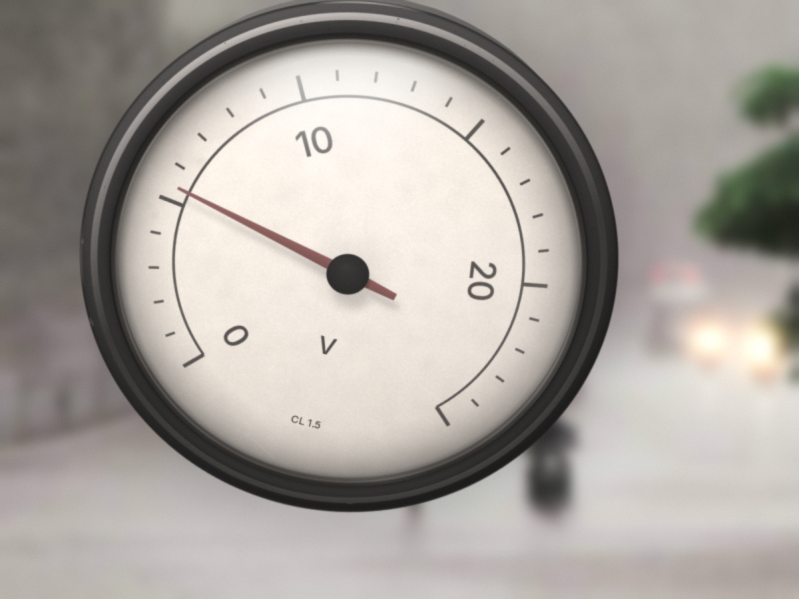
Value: 5.5 (V)
